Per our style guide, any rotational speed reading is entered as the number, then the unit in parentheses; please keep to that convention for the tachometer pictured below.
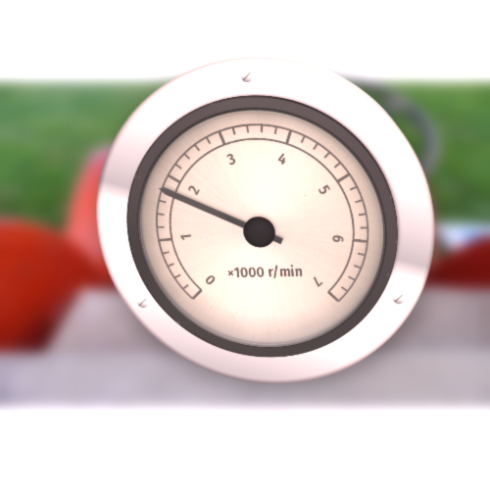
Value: 1800 (rpm)
